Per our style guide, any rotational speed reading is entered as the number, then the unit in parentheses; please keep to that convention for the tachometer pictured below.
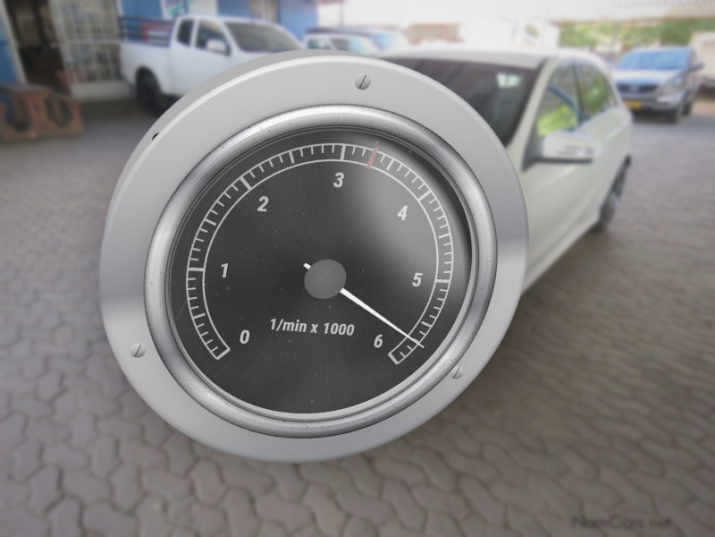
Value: 5700 (rpm)
